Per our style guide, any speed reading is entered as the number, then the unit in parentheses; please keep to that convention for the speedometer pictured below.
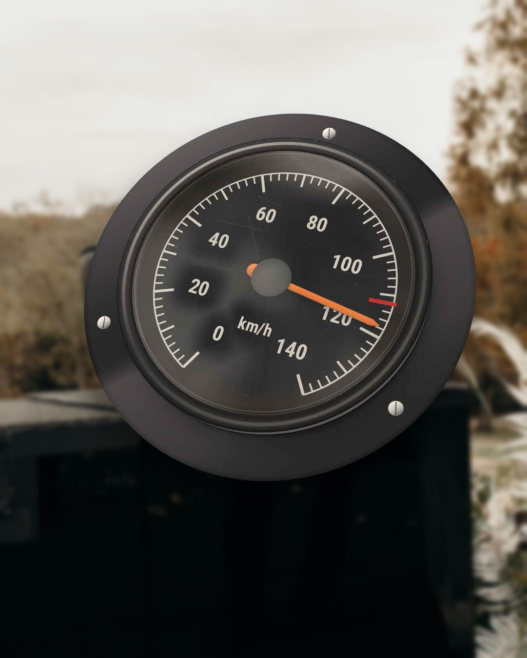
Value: 118 (km/h)
